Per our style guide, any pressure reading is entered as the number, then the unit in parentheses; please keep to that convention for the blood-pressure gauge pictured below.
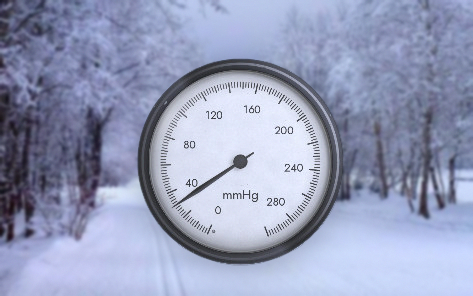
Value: 30 (mmHg)
